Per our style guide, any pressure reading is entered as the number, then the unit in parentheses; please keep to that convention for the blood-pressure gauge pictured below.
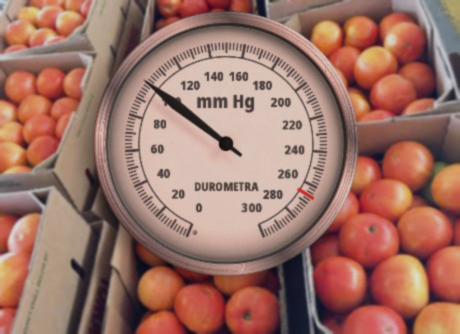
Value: 100 (mmHg)
